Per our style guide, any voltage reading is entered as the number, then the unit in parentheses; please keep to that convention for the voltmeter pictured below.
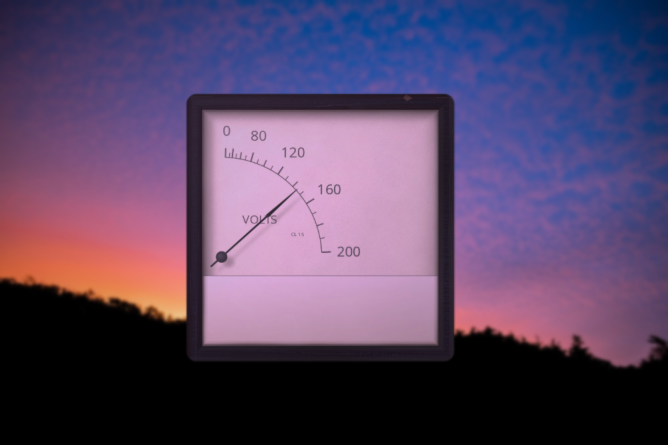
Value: 145 (V)
